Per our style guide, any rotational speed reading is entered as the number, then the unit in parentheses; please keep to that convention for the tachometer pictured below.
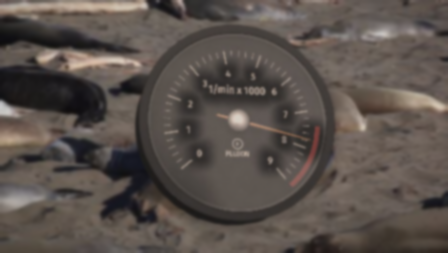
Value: 7800 (rpm)
